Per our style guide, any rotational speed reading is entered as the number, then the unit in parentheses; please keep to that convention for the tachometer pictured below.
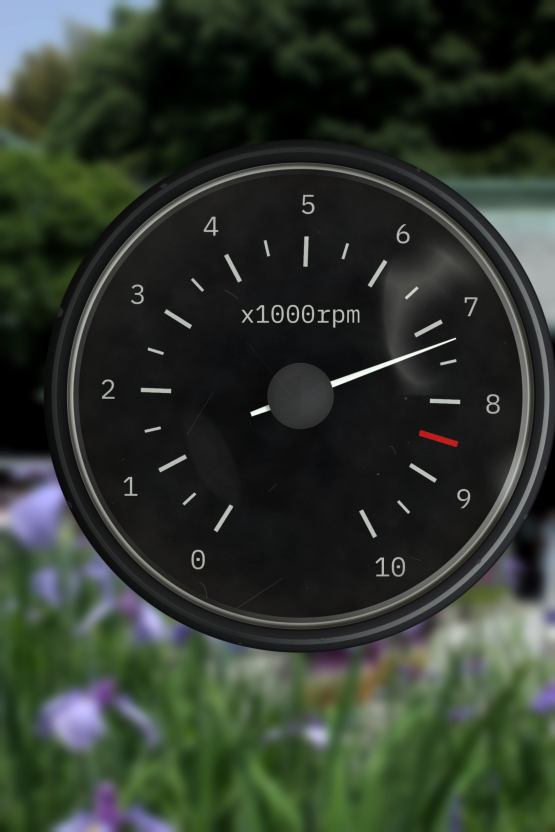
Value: 7250 (rpm)
